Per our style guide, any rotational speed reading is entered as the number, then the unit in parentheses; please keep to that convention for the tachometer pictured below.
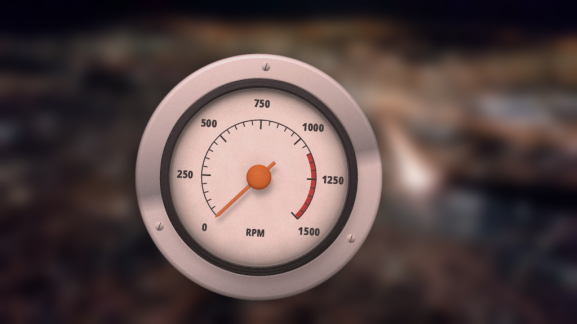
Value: 0 (rpm)
